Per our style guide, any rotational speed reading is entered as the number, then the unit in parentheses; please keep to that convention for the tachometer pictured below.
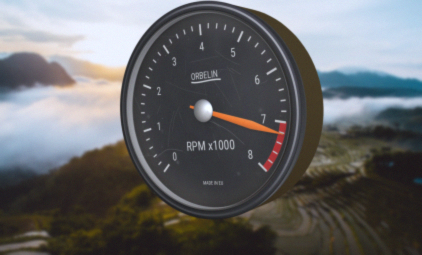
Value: 7200 (rpm)
